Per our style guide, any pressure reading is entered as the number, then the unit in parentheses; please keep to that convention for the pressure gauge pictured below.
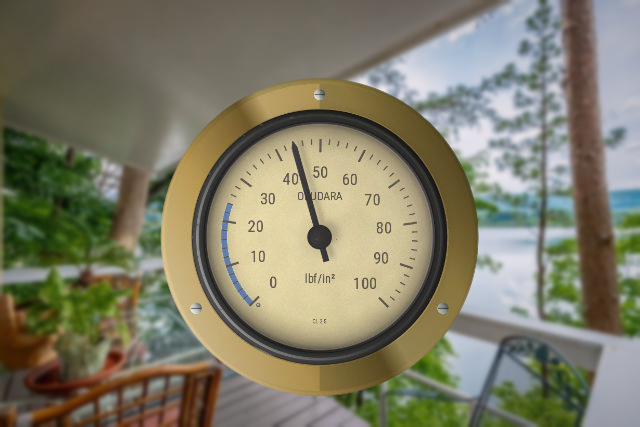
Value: 44 (psi)
